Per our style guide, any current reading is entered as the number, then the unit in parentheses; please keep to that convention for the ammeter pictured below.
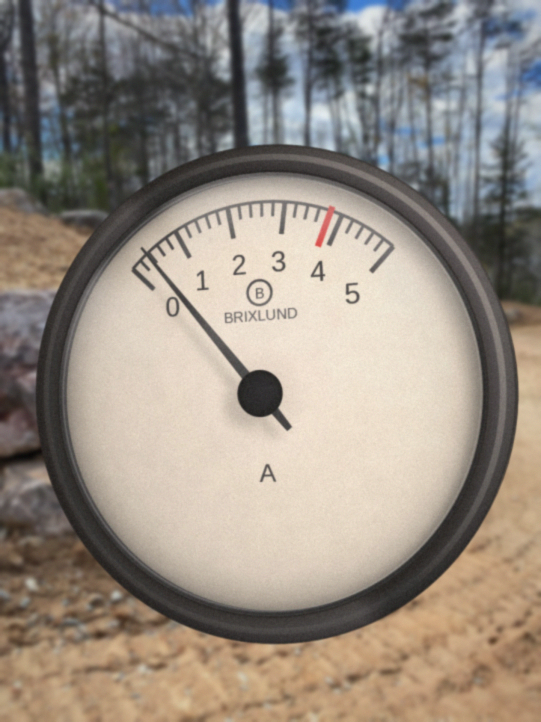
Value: 0.4 (A)
